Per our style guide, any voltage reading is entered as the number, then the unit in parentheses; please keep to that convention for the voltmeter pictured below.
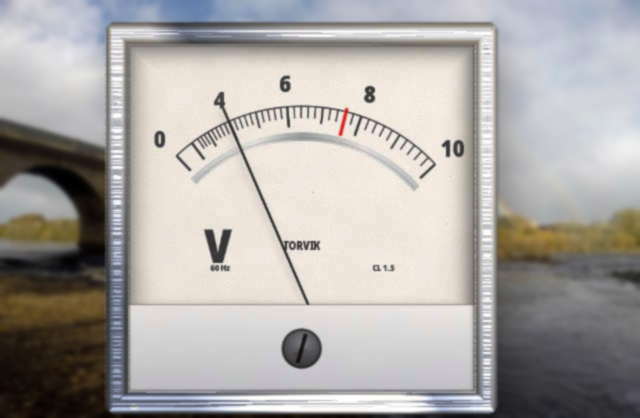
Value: 4 (V)
